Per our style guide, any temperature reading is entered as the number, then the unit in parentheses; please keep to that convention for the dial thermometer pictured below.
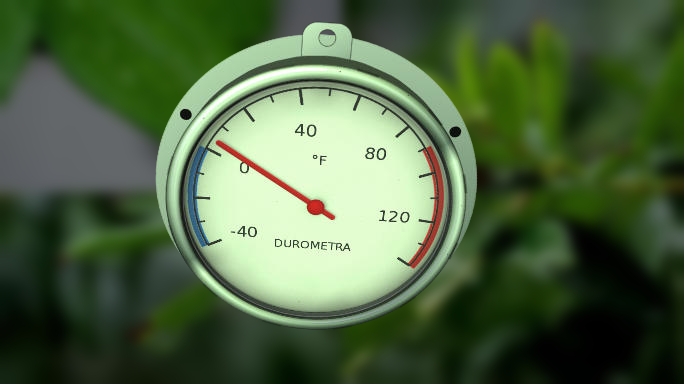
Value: 5 (°F)
